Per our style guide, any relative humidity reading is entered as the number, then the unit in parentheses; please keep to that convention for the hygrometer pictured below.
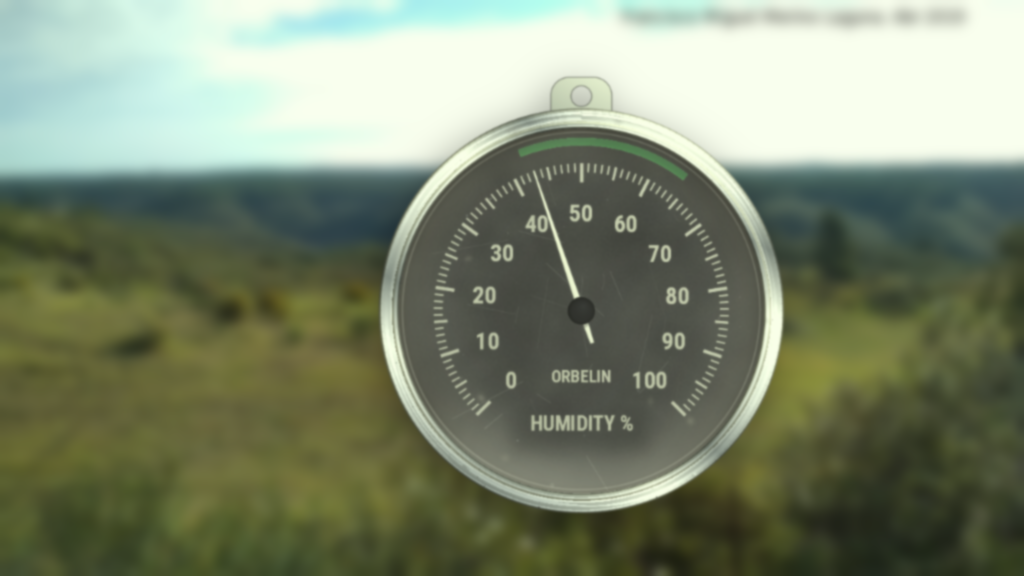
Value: 43 (%)
